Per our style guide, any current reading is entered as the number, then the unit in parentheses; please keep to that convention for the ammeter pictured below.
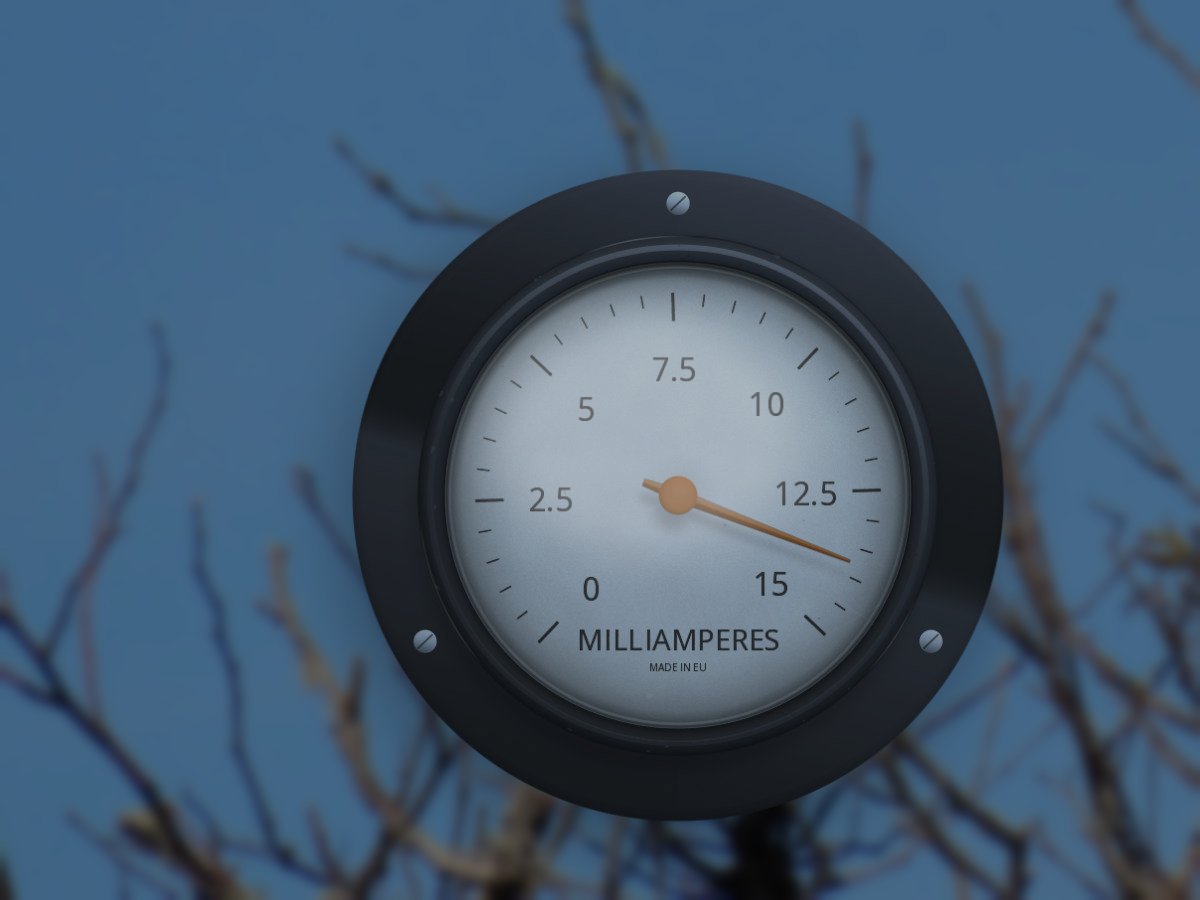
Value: 13.75 (mA)
